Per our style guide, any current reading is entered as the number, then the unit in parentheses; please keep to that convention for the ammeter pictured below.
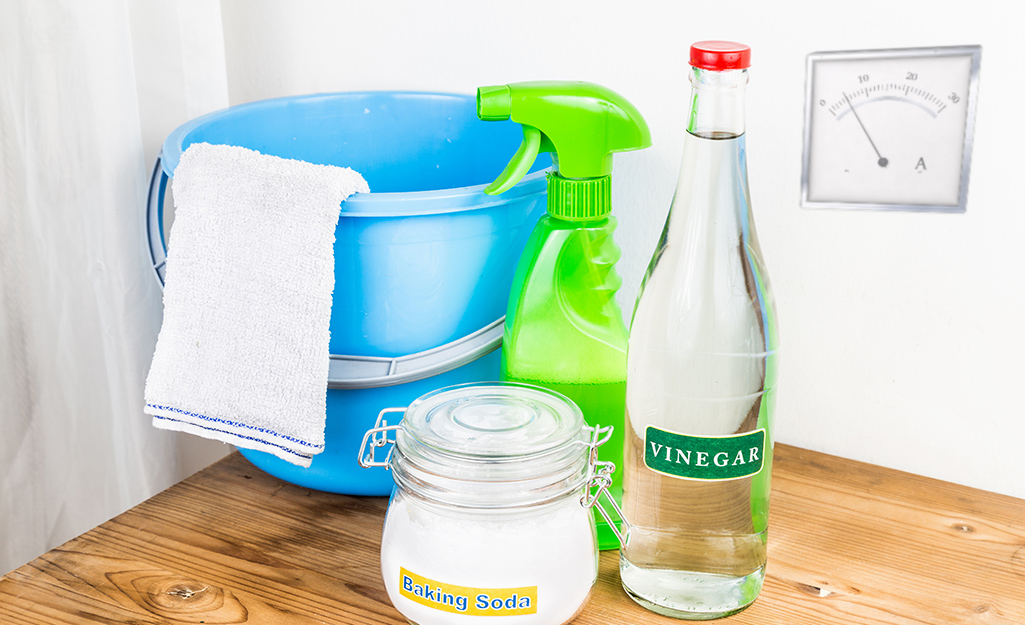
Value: 5 (A)
